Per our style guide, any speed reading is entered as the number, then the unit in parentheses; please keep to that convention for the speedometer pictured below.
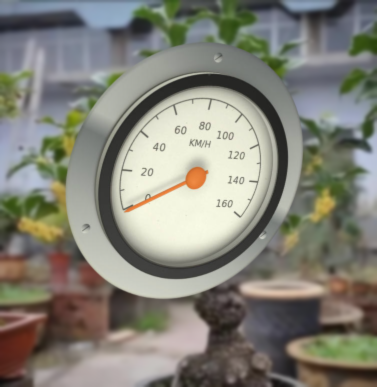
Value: 0 (km/h)
